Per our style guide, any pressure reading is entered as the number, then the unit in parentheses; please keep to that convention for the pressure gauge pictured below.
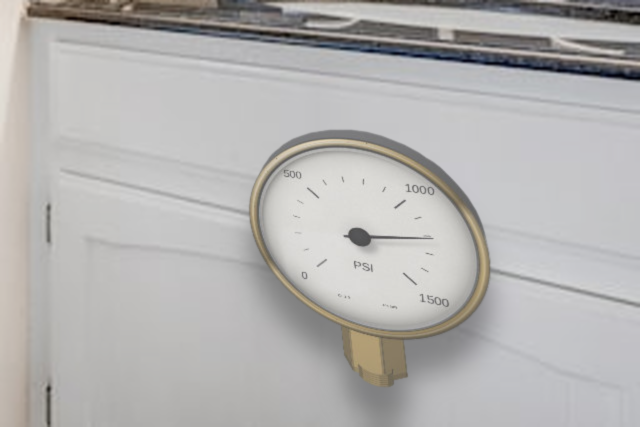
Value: 1200 (psi)
